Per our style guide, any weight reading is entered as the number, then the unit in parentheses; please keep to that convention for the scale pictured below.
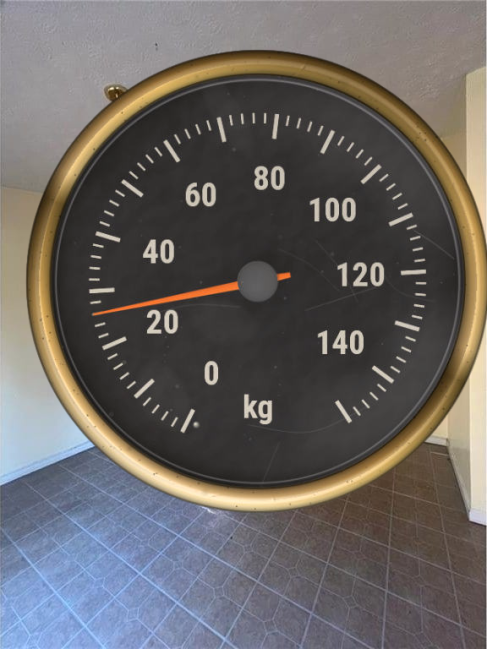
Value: 26 (kg)
